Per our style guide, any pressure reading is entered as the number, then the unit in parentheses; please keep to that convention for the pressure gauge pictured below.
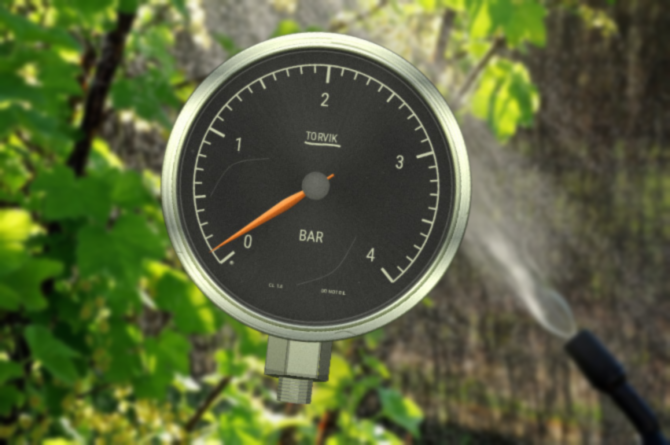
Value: 0.1 (bar)
